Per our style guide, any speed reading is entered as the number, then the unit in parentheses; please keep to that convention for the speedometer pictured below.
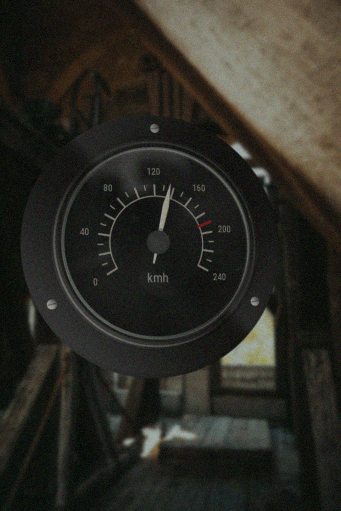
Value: 135 (km/h)
